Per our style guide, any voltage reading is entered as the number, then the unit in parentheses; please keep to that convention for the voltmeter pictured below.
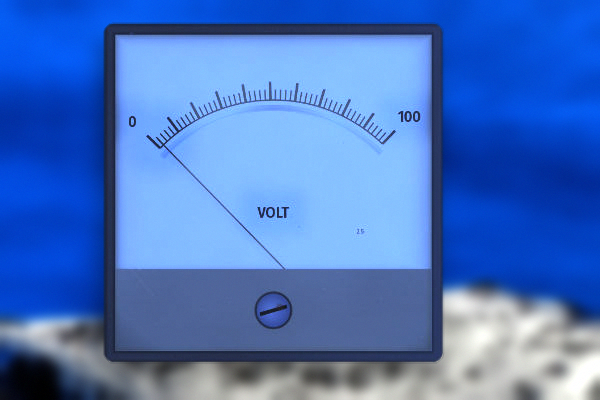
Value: 2 (V)
